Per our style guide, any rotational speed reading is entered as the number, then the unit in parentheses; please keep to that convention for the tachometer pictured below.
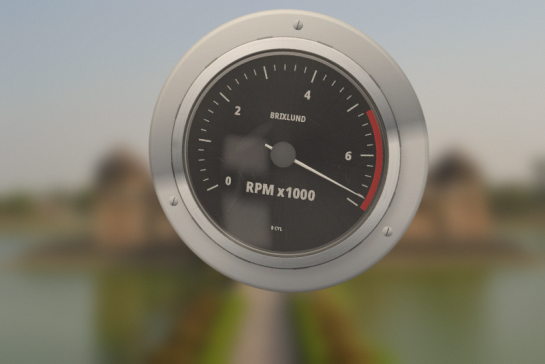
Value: 6800 (rpm)
